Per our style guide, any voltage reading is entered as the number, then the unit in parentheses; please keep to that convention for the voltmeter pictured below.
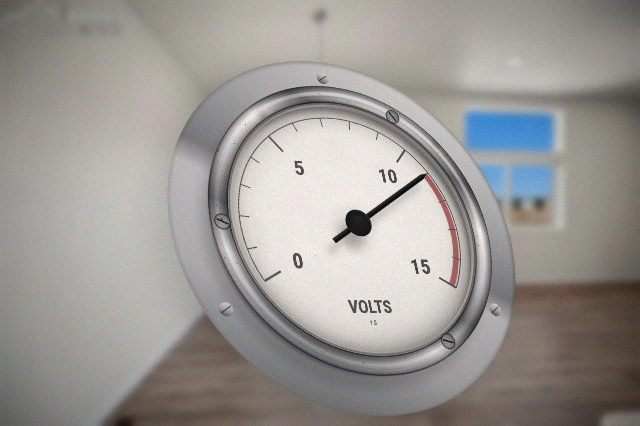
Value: 11 (V)
